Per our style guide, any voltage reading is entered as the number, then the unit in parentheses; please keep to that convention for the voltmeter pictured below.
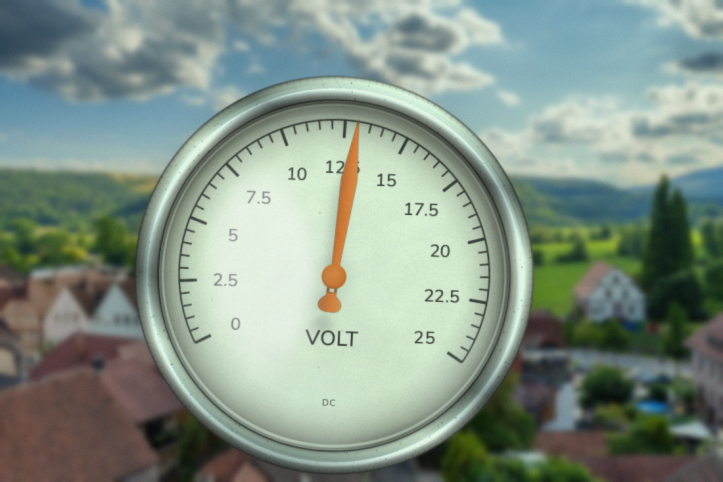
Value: 13 (V)
